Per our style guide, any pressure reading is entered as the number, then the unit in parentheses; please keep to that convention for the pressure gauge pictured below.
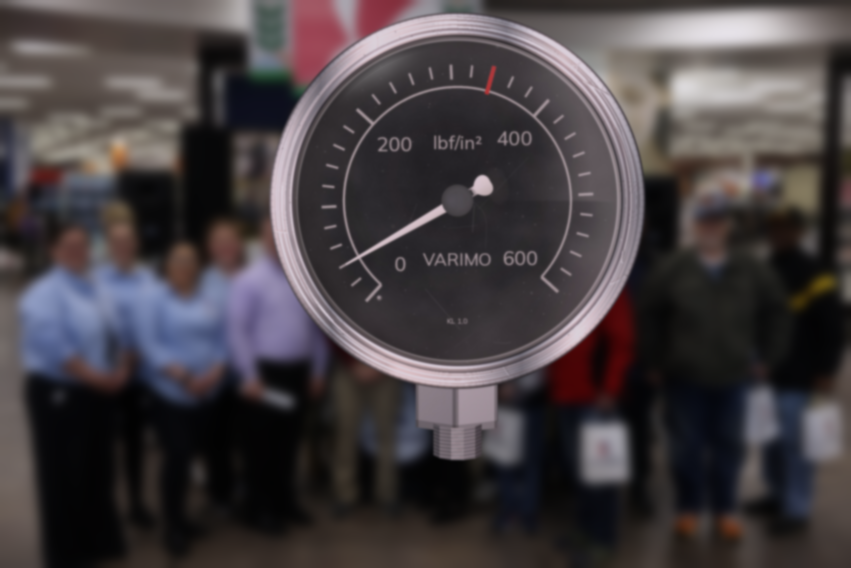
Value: 40 (psi)
